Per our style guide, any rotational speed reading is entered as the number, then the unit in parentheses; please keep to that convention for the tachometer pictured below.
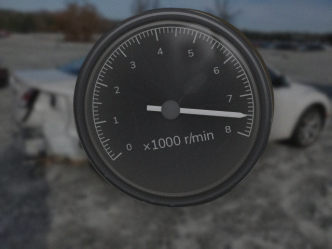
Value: 7500 (rpm)
